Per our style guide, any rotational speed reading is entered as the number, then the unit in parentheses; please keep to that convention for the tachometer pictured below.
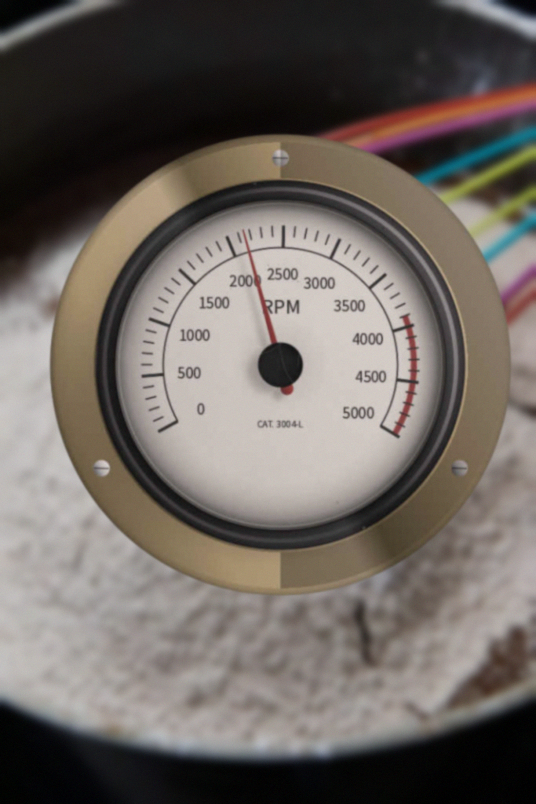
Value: 2150 (rpm)
